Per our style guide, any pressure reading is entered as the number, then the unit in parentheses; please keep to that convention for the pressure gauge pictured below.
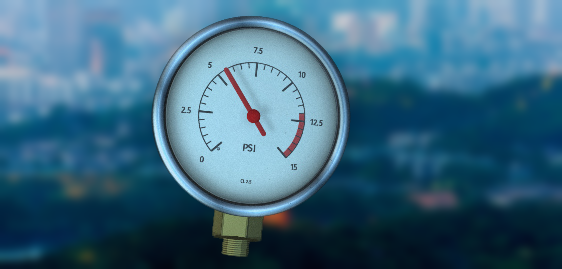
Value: 5.5 (psi)
